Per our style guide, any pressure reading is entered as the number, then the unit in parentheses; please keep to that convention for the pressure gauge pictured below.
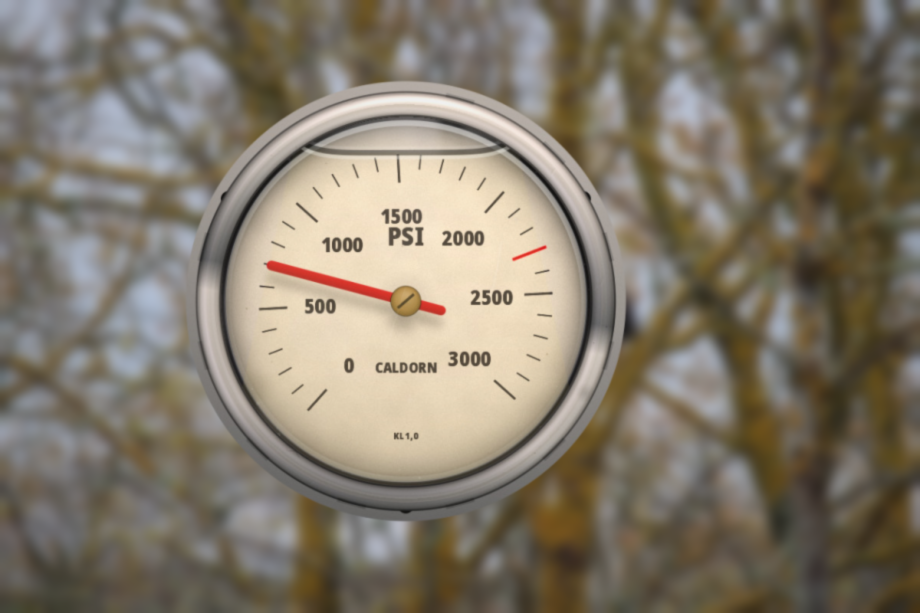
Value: 700 (psi)
